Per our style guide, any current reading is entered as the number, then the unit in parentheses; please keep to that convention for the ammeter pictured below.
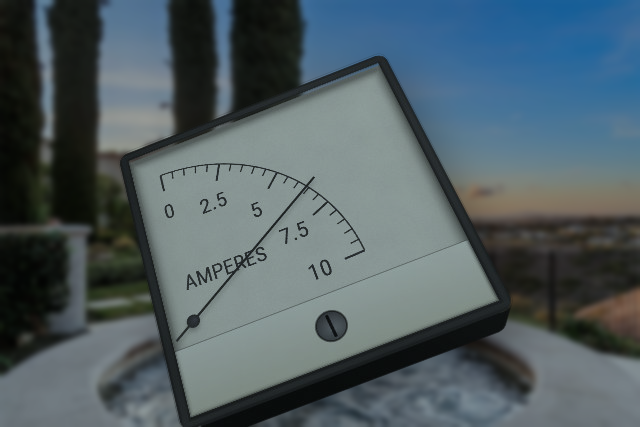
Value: 6.5 (A)
